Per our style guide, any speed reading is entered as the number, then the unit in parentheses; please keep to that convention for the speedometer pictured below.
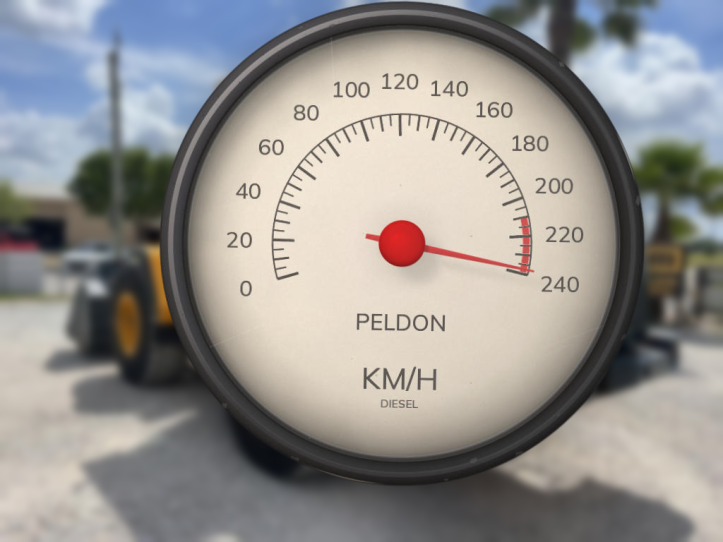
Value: 237.5 (km/h)
